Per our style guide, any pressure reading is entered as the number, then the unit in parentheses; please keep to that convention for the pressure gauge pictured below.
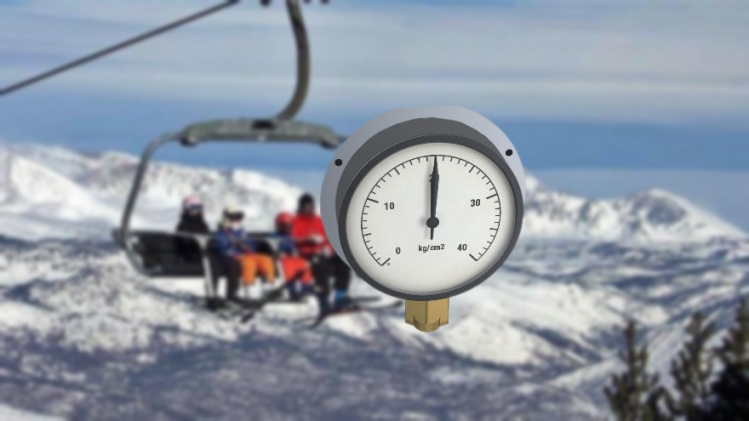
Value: 20 (kg/cm²)
